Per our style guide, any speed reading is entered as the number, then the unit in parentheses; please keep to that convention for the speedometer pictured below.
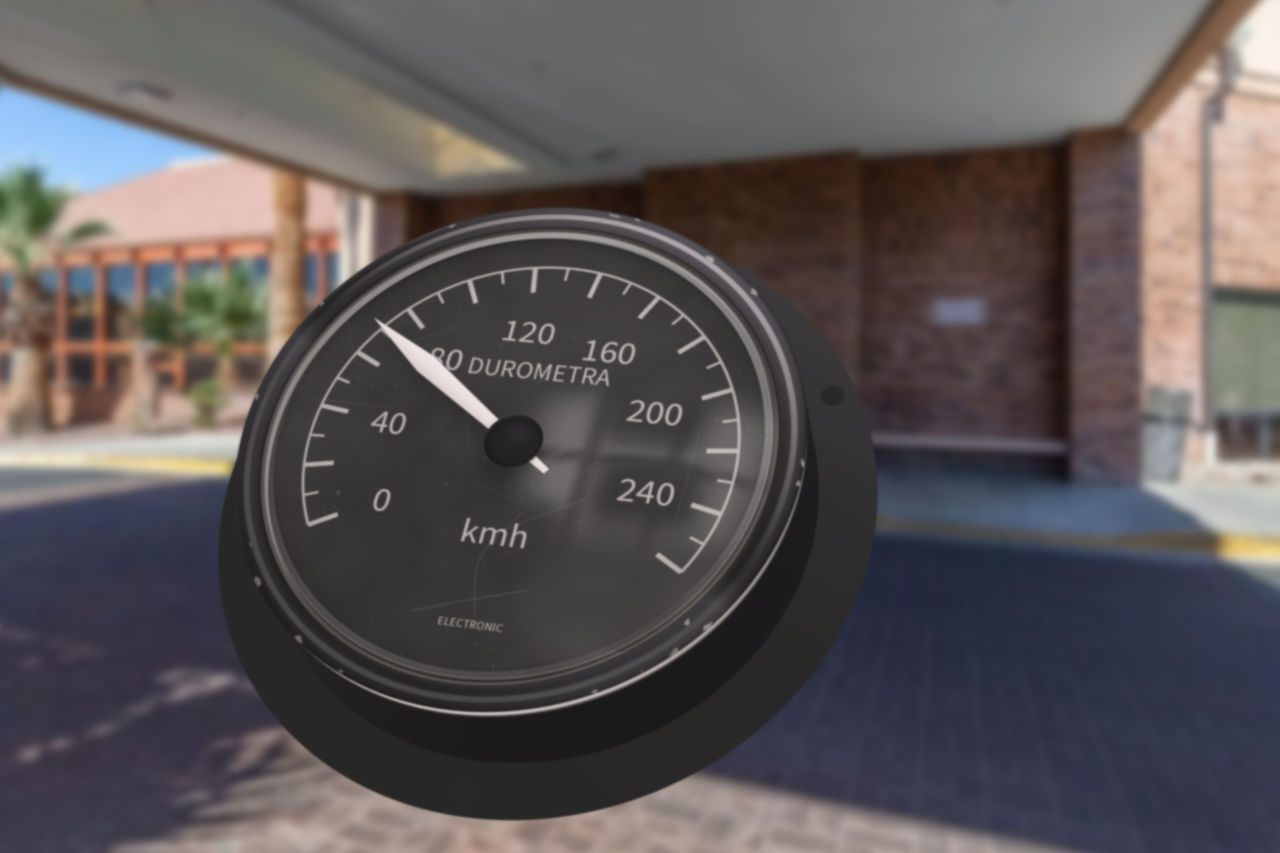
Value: 70 (km/h)
